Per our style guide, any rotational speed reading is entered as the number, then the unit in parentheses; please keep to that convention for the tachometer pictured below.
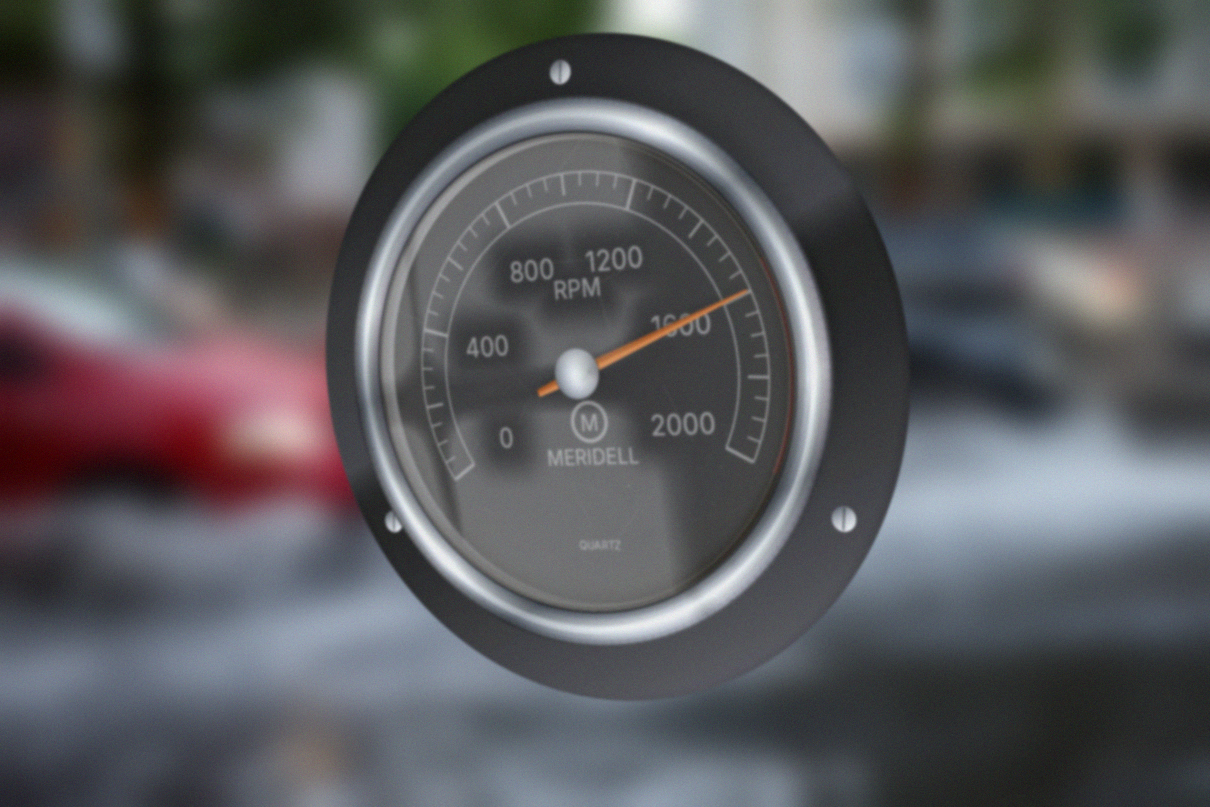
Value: 1600 (rpm)
